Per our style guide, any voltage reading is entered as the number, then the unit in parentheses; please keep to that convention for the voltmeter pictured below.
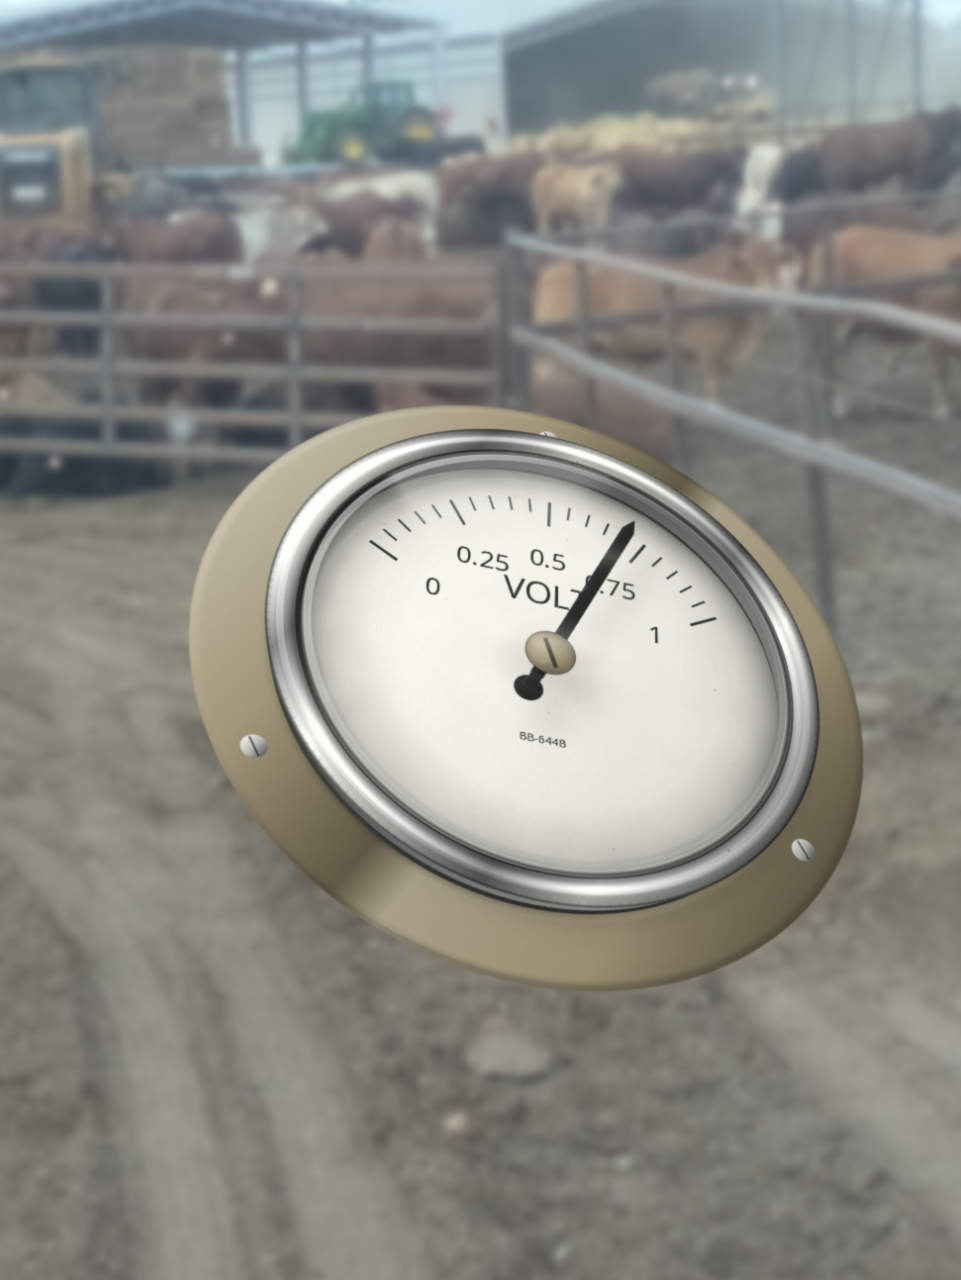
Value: 0.7 (V)
